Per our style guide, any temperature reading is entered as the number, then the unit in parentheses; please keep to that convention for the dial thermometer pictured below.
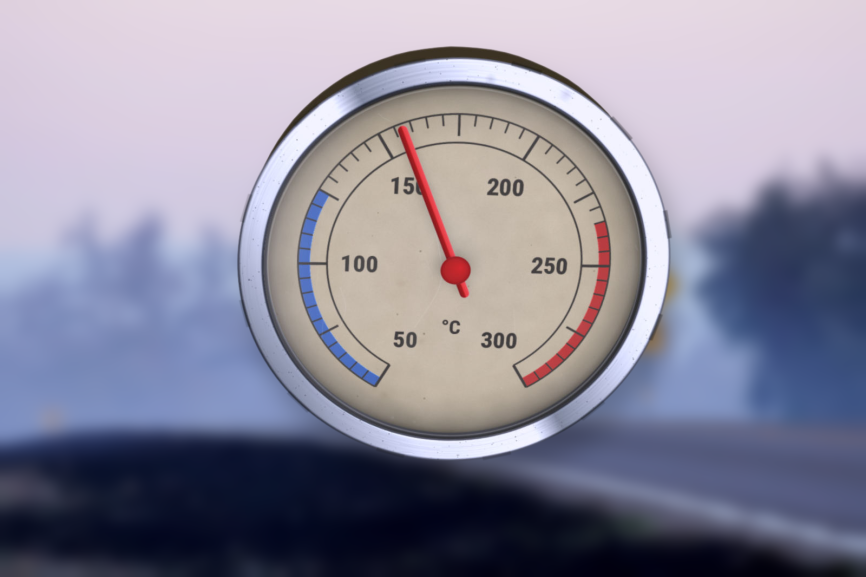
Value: 157.5 (°C)
